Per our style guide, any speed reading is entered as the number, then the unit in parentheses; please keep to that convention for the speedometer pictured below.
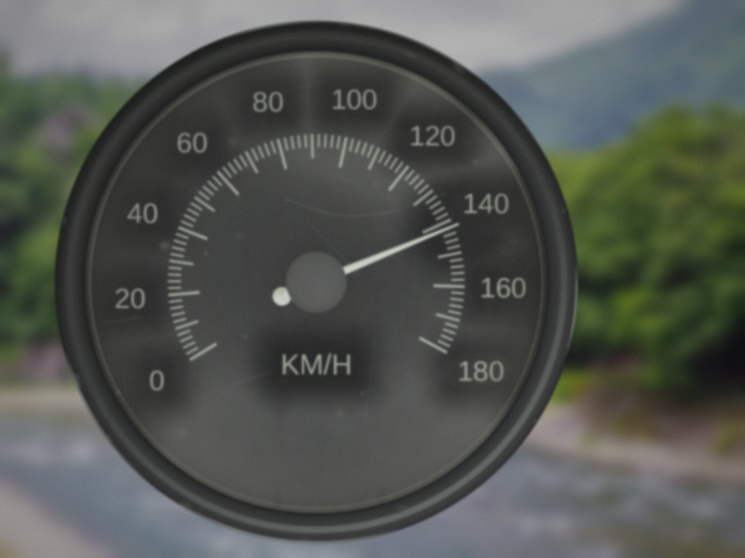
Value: 142 (km/h)
